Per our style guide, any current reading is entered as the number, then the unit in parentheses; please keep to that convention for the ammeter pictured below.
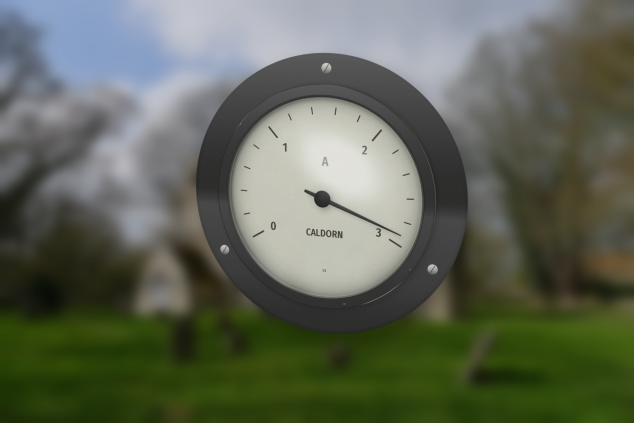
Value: 2.9 (A)
